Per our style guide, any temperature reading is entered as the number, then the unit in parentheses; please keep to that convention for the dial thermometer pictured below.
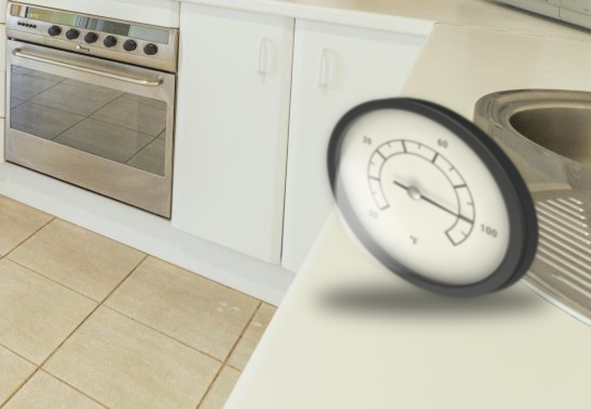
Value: 100 (°F)
